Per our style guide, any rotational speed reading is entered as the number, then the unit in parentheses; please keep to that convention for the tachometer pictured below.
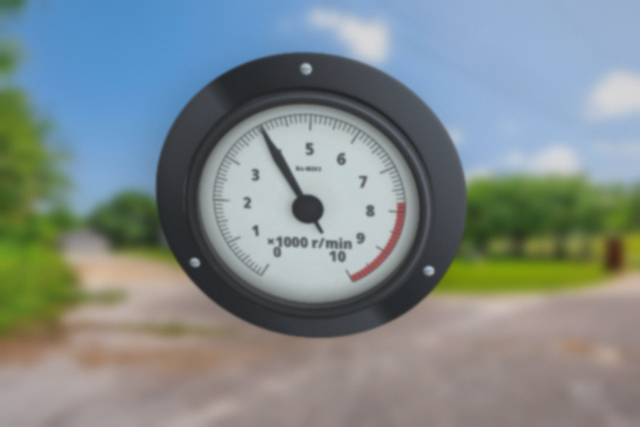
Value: 4000 (rpm)
